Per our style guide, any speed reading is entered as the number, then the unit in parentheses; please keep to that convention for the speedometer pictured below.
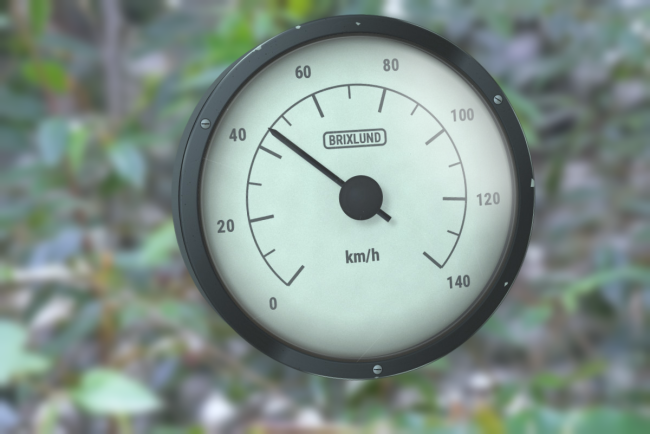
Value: 45 (km/h)
